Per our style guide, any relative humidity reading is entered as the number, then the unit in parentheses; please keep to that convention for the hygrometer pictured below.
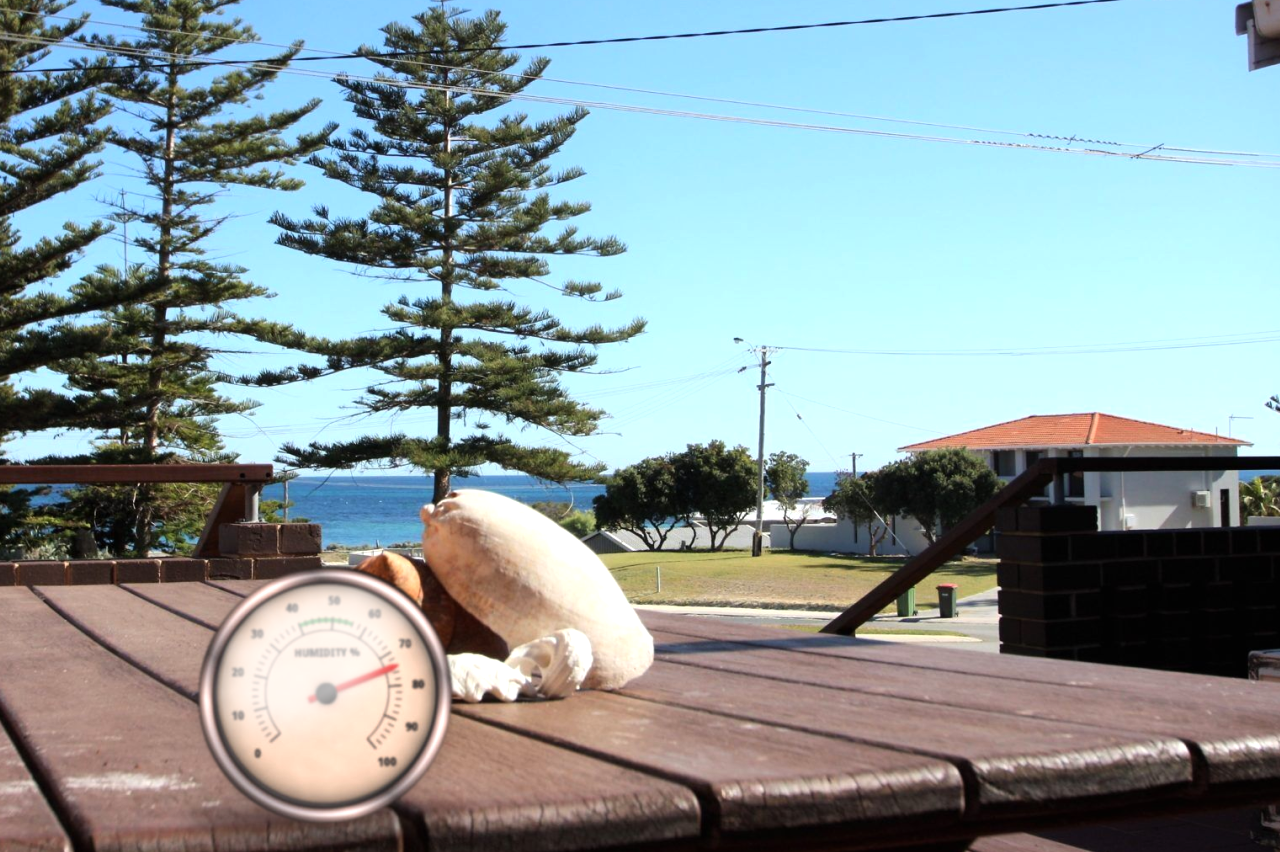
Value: 74 (%)
